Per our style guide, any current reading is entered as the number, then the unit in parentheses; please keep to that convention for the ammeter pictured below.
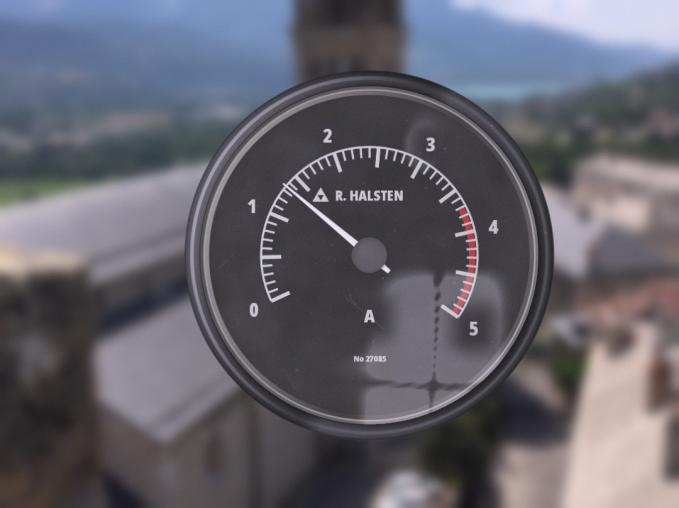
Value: 1.35 (A)
